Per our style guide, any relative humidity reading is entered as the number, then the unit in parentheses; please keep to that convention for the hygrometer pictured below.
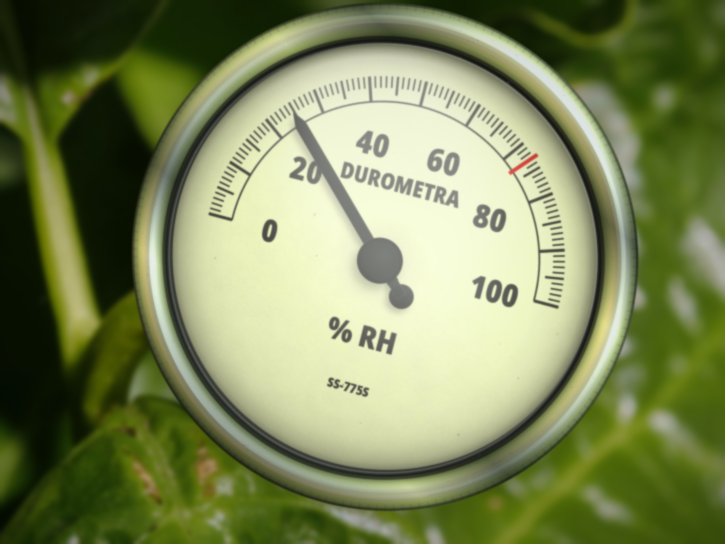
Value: 25 (%)
